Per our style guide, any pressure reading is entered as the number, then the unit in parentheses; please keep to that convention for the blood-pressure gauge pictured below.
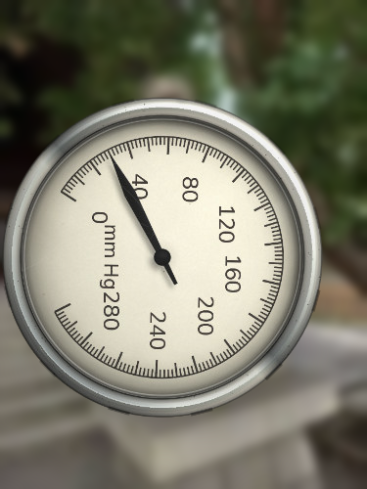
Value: 30 (mmHg)
